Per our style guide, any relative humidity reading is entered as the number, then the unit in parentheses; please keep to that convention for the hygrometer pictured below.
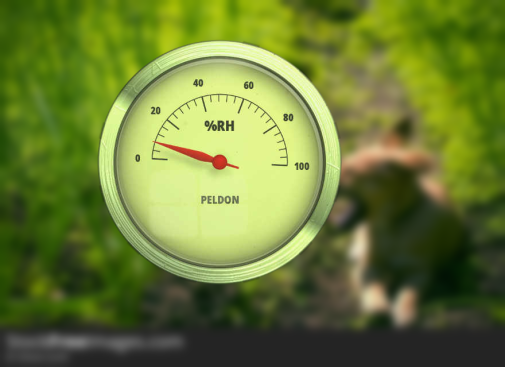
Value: 8 (%)
